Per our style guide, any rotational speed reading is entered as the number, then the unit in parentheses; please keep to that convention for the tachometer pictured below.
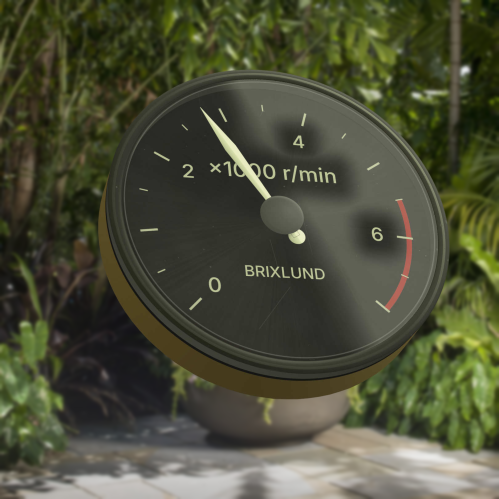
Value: 2750 (rpm)
